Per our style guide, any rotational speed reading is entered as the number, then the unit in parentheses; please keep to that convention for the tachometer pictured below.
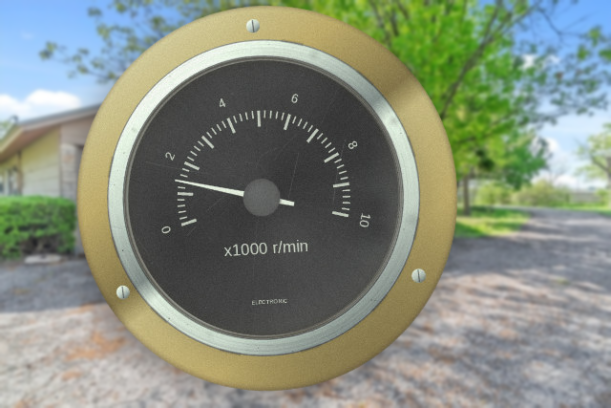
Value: 1400 (rpm)
